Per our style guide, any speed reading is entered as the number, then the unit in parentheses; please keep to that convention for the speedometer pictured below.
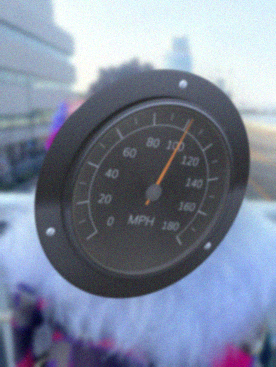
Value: 100 (mph)
